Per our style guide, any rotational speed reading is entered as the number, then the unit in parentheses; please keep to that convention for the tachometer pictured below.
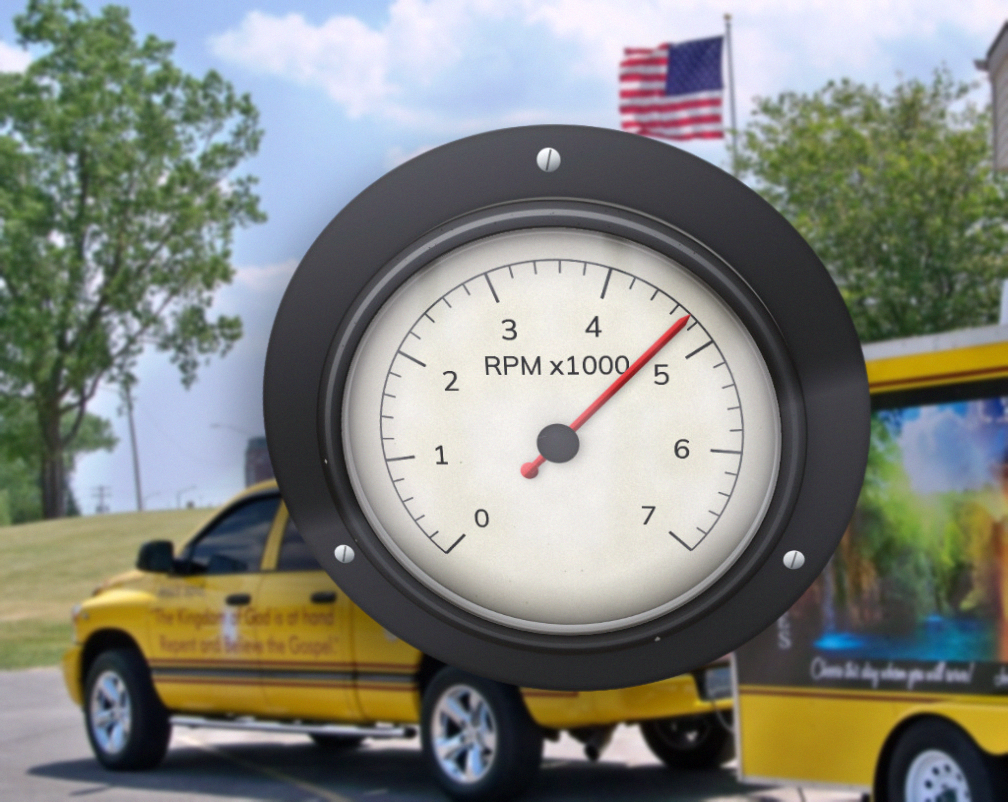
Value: 4700 (rpm)
